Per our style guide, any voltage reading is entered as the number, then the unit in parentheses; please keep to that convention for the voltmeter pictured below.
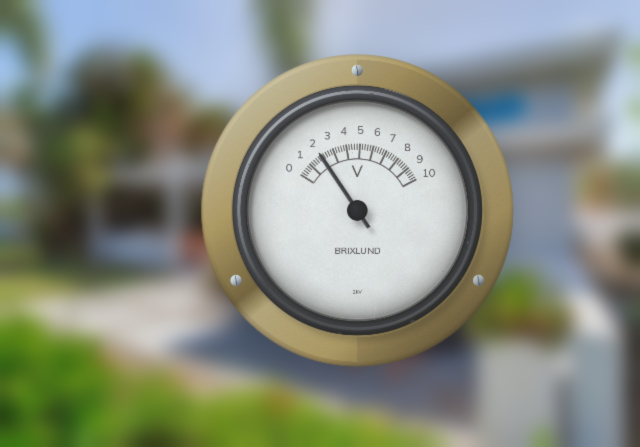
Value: 2 (V)
